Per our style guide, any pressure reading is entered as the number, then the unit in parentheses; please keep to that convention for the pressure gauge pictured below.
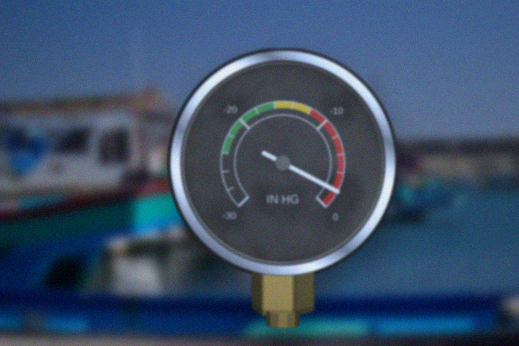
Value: -2 (inHg)
